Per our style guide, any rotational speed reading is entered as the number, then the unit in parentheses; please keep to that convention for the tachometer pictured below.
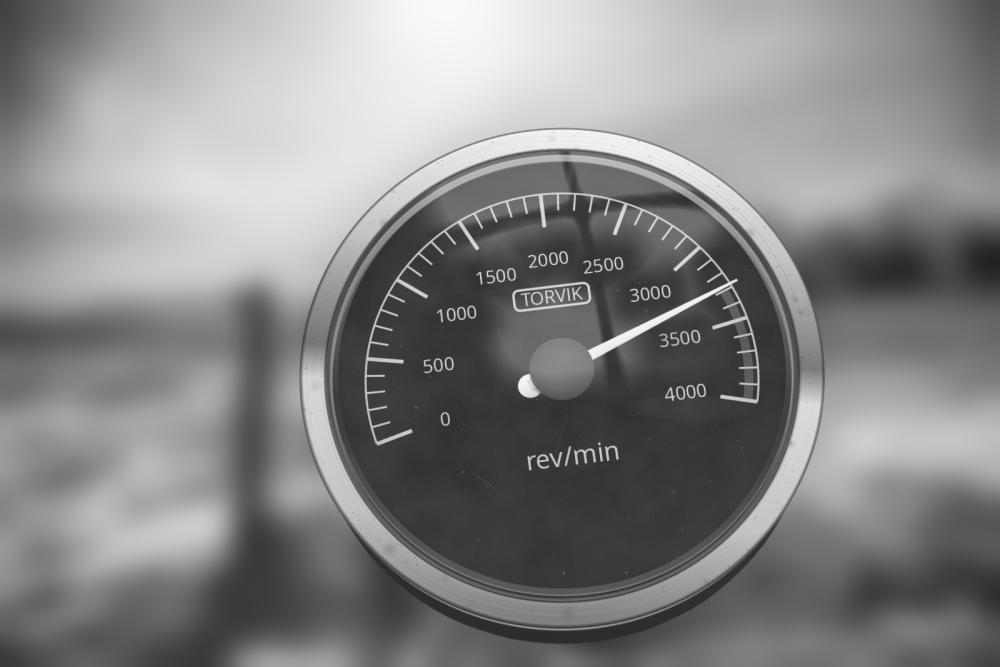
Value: 3300 (rpm)
